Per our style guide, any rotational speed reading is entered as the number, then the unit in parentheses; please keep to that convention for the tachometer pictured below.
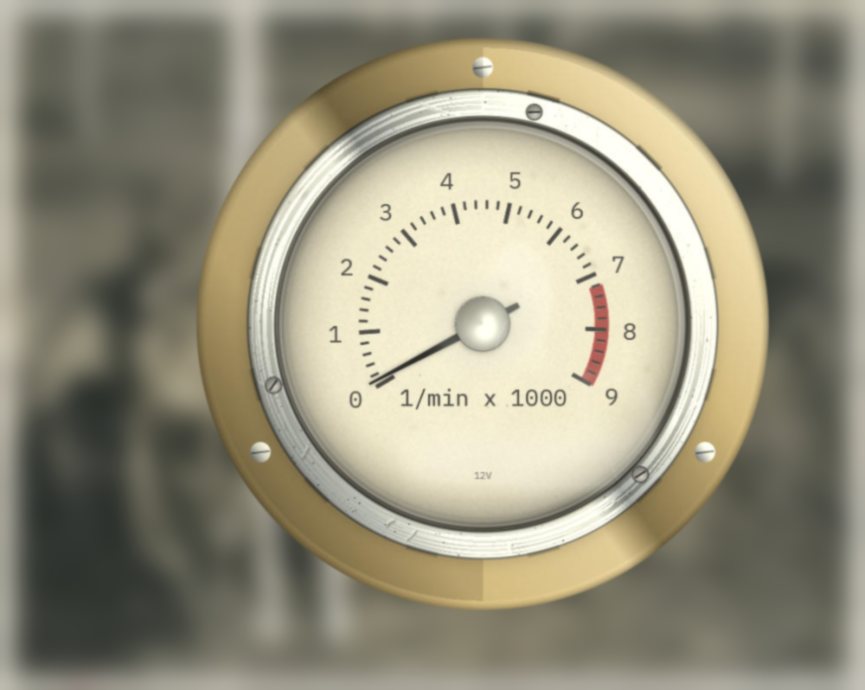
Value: 100 (rpm)
